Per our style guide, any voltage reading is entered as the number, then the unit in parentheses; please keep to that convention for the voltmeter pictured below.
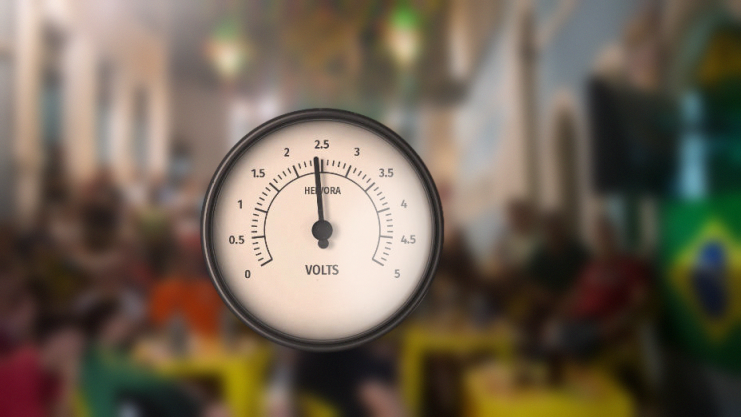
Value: 2.4 (V)
